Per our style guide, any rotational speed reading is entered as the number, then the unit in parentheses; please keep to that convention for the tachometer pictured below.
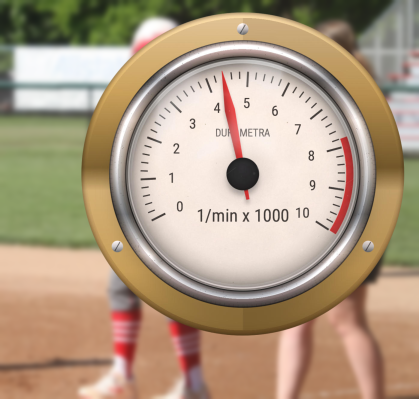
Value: 4400 (rpm)
